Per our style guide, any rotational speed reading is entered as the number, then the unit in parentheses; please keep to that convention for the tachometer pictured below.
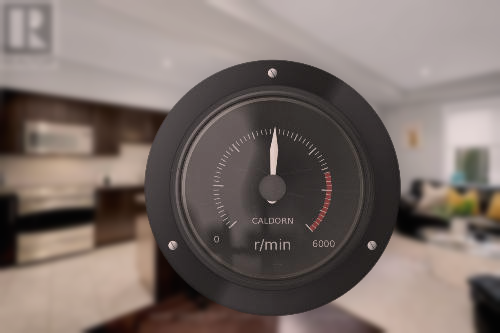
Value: 3000 (rpm)
